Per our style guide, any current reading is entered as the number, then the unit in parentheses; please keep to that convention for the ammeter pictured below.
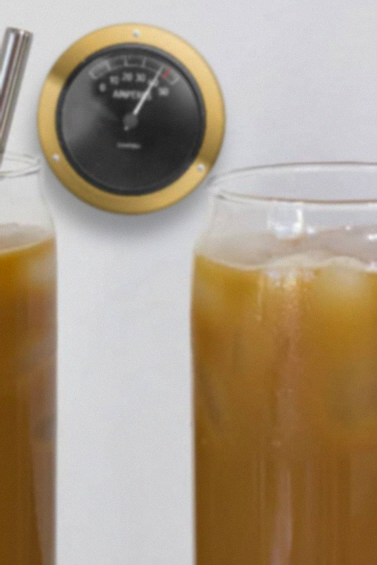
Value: 40 (A)
